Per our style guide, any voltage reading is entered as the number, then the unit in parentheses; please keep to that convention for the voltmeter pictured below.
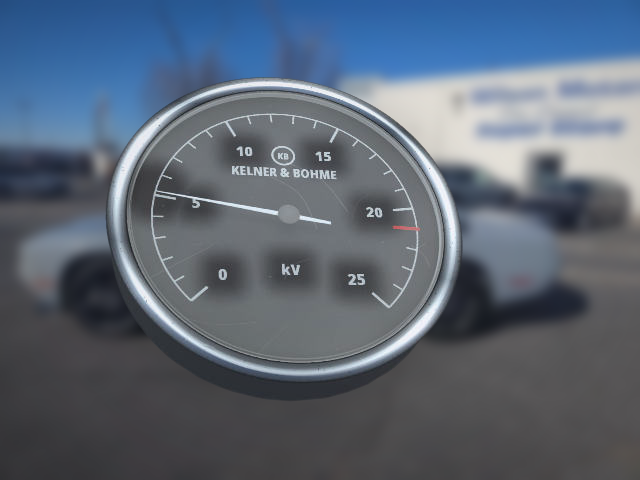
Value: 5 (kV)
